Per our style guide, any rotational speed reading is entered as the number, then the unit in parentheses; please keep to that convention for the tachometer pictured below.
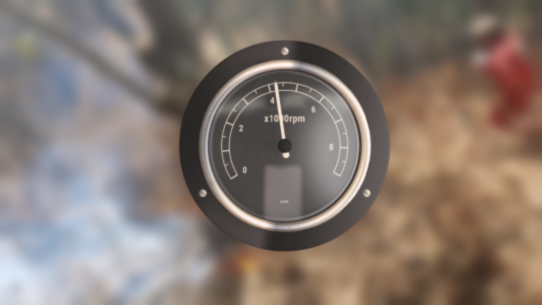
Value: 4250 (rpm)
